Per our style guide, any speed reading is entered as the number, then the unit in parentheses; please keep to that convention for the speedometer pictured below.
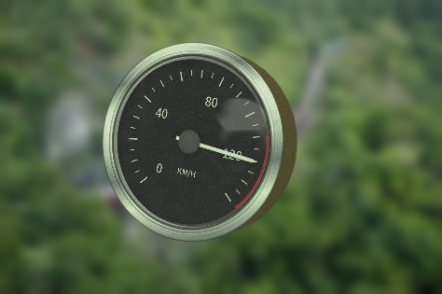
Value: 120 (km/h)
